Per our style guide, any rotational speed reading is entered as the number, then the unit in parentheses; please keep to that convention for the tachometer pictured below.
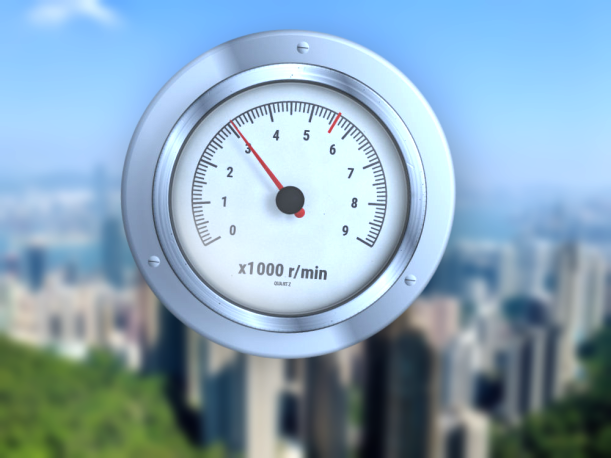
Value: 3100 (rpm)
